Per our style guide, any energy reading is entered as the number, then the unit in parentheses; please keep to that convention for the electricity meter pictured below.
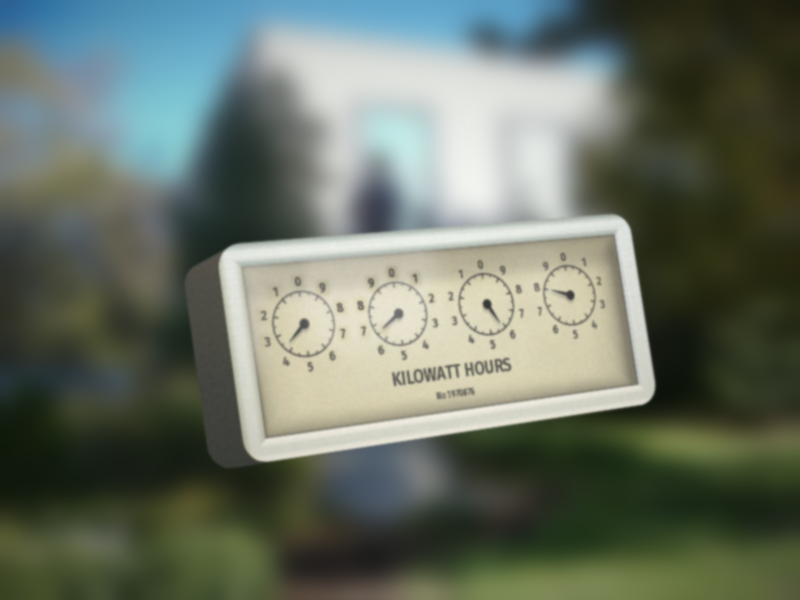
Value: 3658 (kWh)
